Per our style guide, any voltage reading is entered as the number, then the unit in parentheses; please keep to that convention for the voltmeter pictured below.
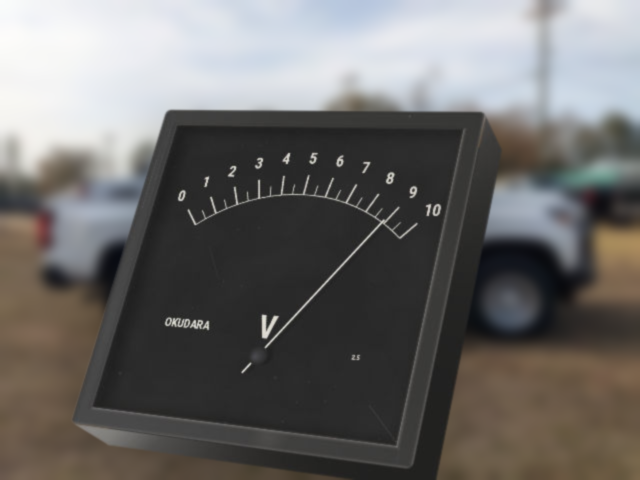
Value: 9 (V)
